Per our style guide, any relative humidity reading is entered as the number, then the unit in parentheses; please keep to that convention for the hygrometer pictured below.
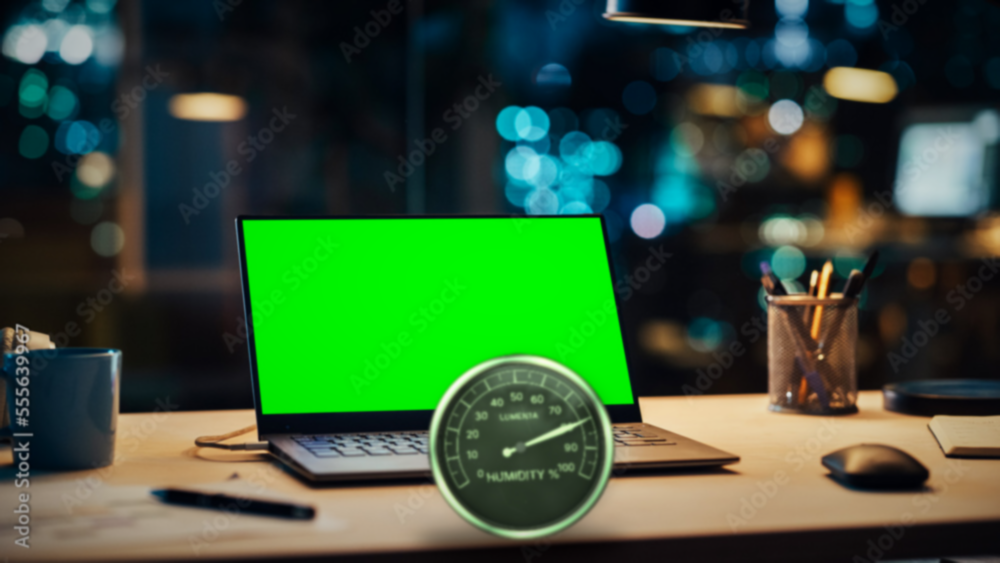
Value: 80 (%)
